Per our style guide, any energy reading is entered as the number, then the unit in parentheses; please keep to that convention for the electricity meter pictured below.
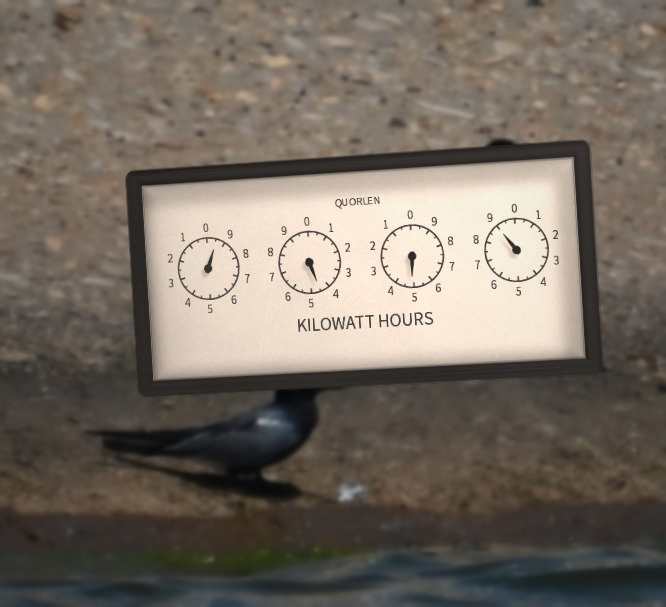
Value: 9449 (kWh)
